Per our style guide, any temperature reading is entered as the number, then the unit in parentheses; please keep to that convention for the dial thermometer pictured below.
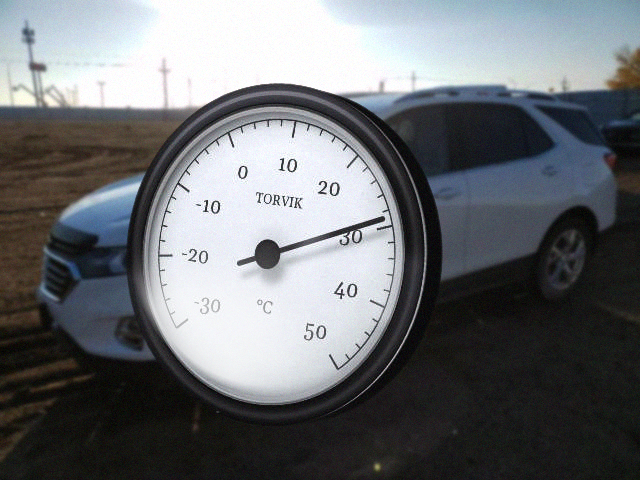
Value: 29 (°C)
